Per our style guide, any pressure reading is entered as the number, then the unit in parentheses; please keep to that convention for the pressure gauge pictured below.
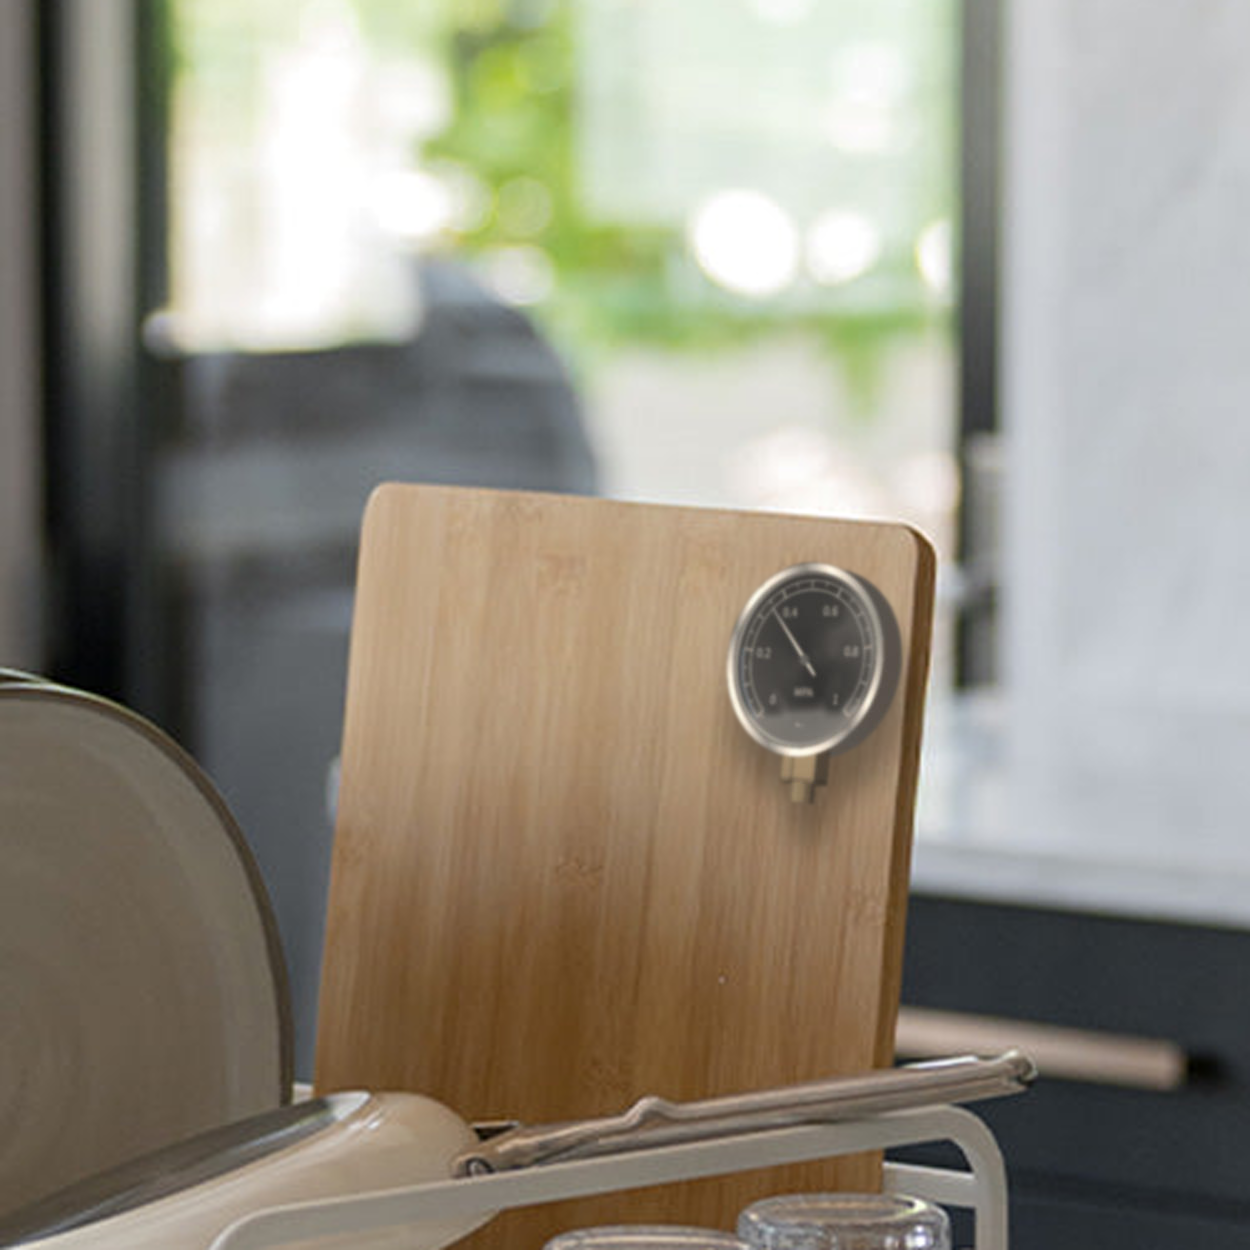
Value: 0.35 (MPa)
